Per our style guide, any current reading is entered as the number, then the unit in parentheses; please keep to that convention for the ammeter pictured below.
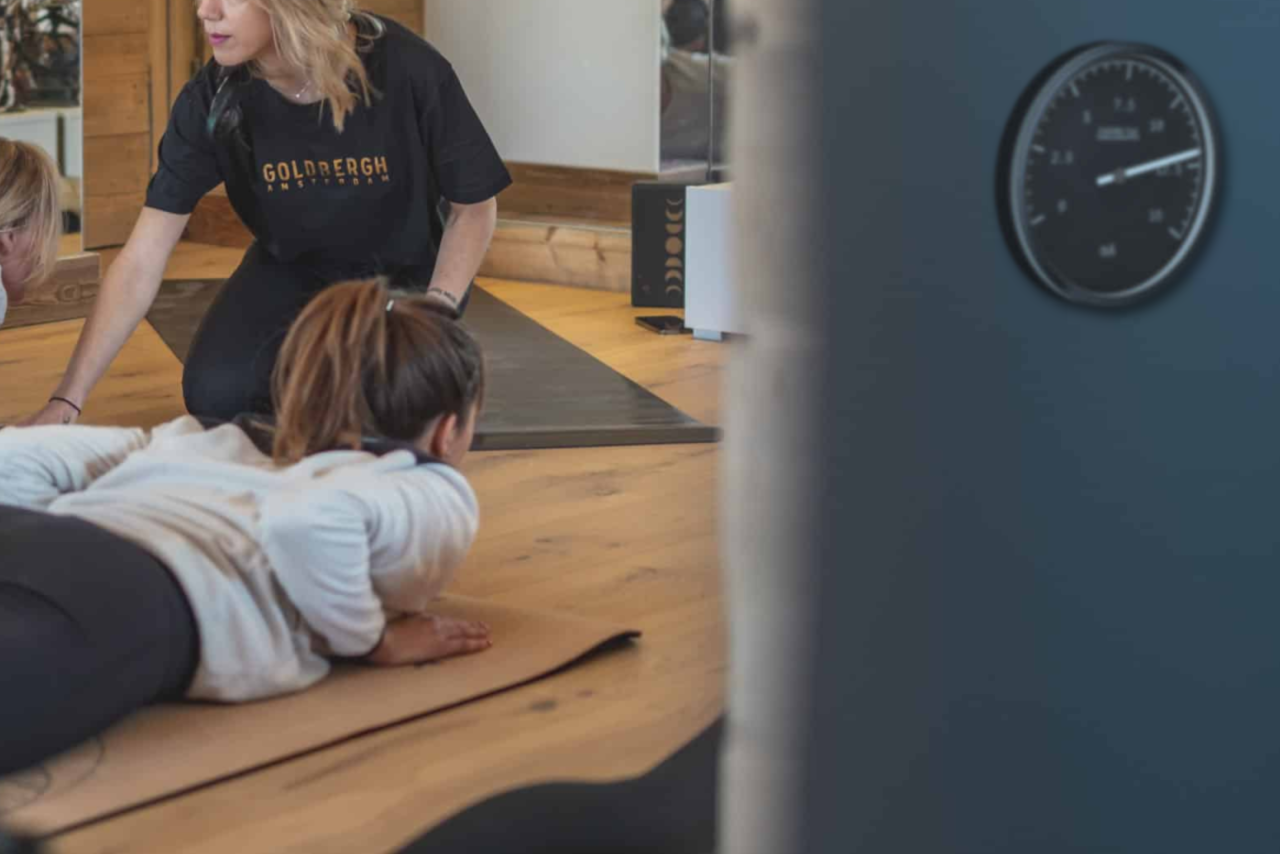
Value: 12 (mA)
